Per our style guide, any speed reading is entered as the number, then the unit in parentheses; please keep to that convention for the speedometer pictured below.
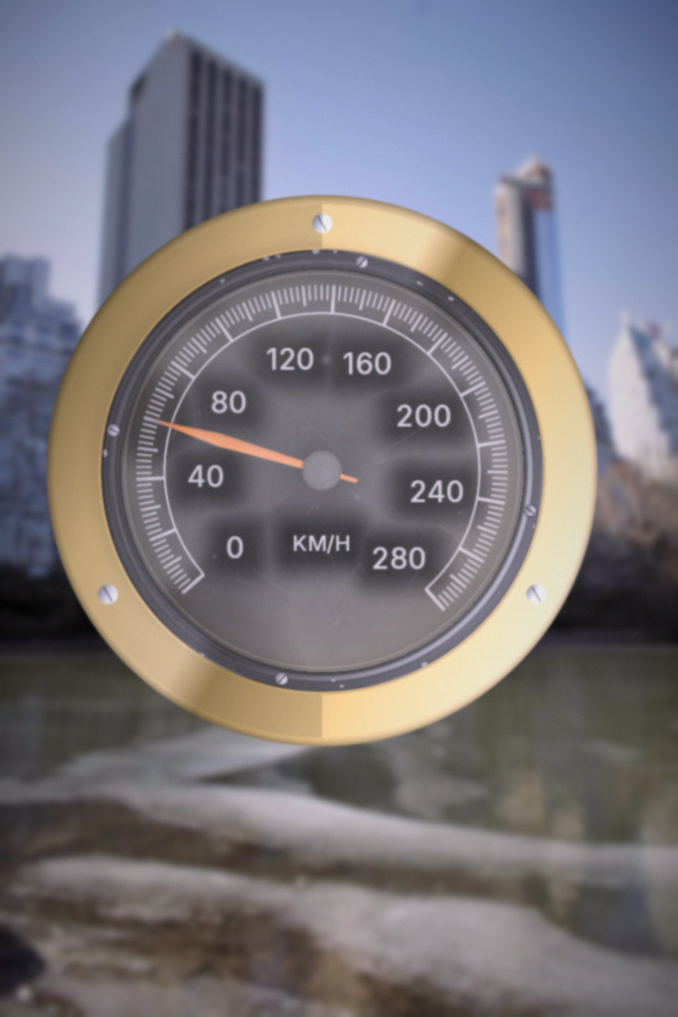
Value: 60 (km/h)
